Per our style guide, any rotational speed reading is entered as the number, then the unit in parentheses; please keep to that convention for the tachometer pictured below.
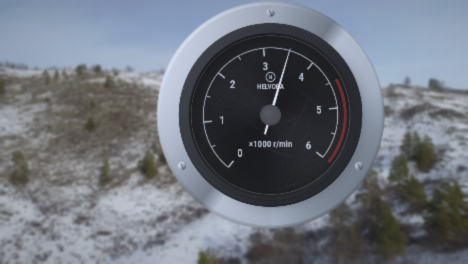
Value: 3500 (rpm)
